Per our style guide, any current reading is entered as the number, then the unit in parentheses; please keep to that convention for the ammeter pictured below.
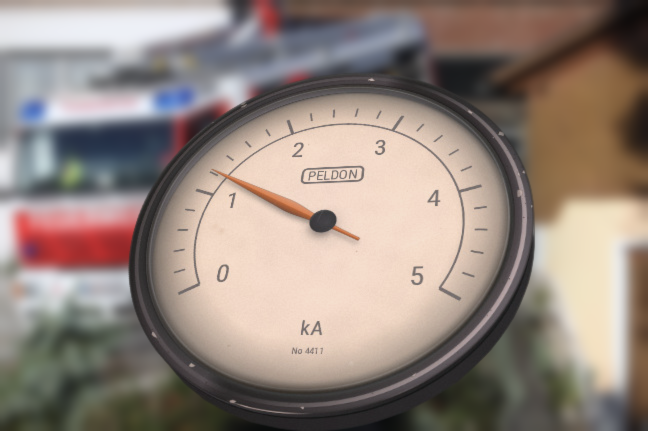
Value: 1.2 (kA)
